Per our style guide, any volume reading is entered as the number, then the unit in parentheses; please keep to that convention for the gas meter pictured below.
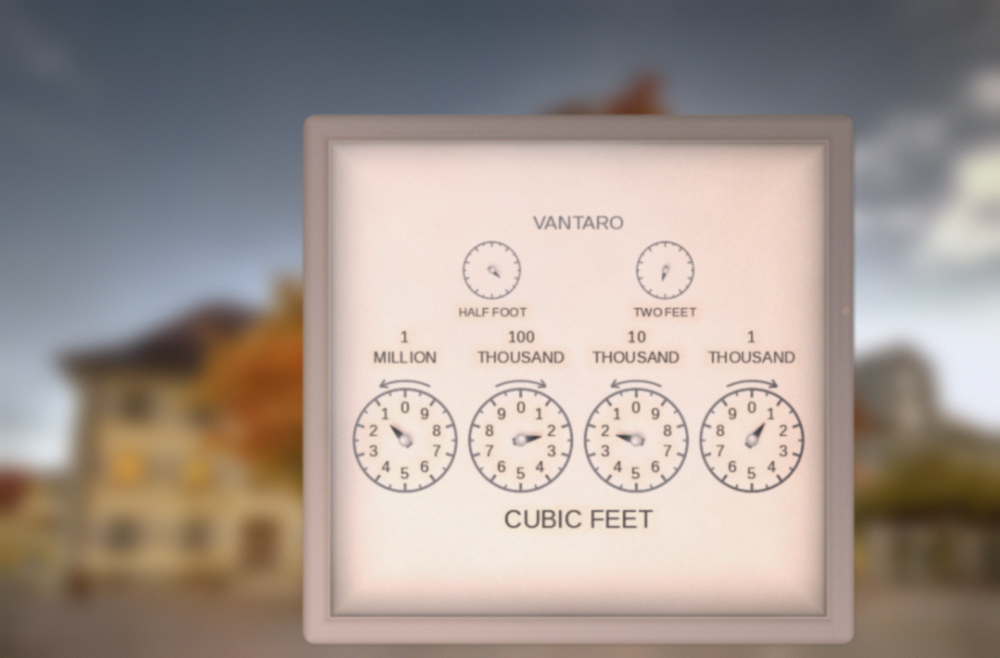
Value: 122100 (ft³)
